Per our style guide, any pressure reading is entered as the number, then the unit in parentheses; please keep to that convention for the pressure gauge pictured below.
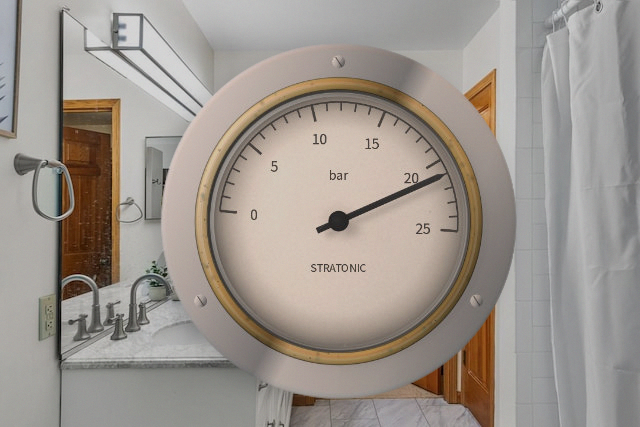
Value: 21 (bar)
